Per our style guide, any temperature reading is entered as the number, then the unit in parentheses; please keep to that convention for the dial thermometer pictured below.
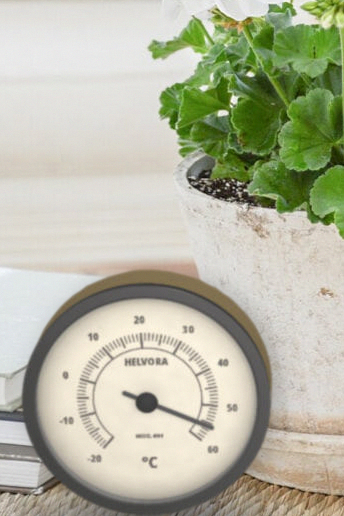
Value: 55 (°C)
